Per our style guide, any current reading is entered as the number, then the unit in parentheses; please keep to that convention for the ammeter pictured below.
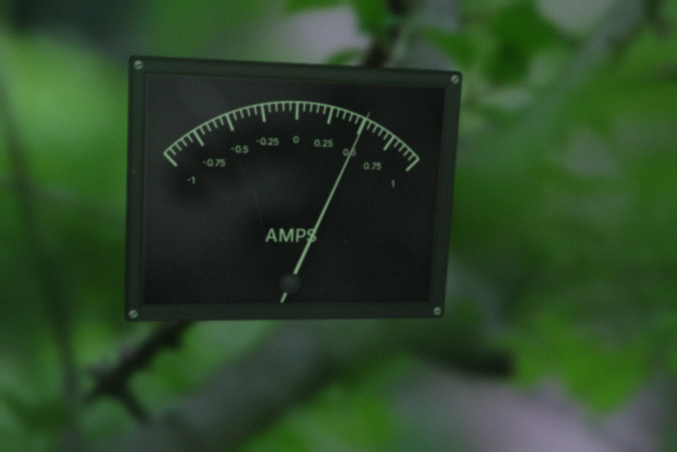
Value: 0.5 (A)
